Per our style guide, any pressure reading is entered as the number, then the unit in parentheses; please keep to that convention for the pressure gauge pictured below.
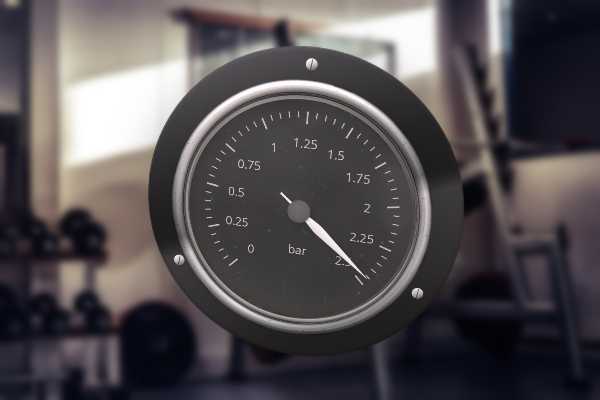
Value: 2.45 (bar)
